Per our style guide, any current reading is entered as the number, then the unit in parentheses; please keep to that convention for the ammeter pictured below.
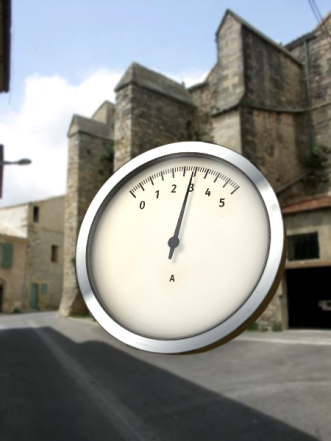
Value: 3 (A)
